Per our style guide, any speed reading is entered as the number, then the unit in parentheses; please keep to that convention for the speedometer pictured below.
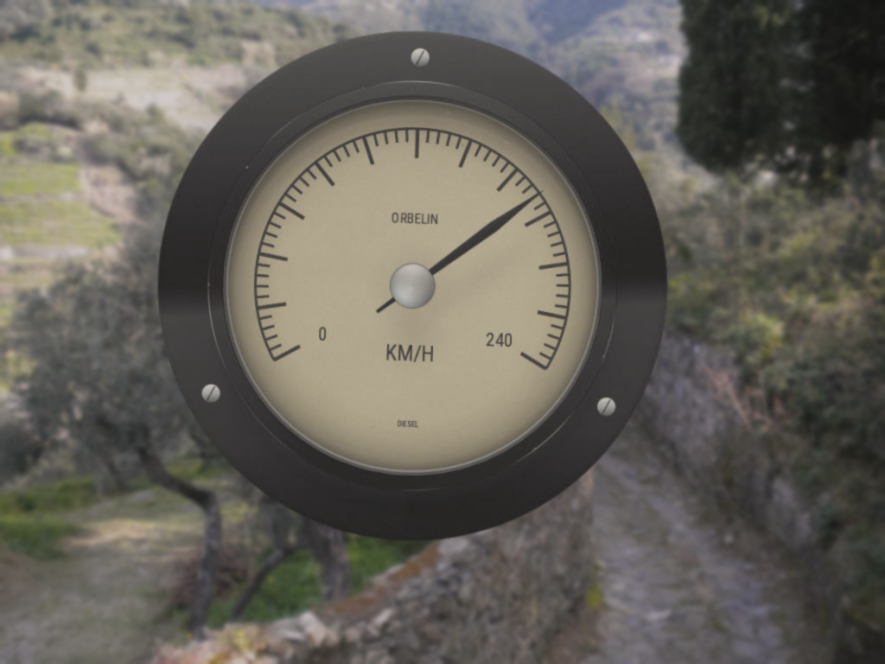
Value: 172 (km/h)
